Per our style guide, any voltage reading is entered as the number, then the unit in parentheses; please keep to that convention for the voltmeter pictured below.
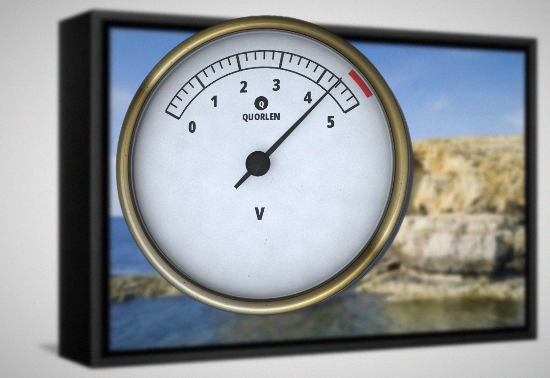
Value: 4.4 (V)
